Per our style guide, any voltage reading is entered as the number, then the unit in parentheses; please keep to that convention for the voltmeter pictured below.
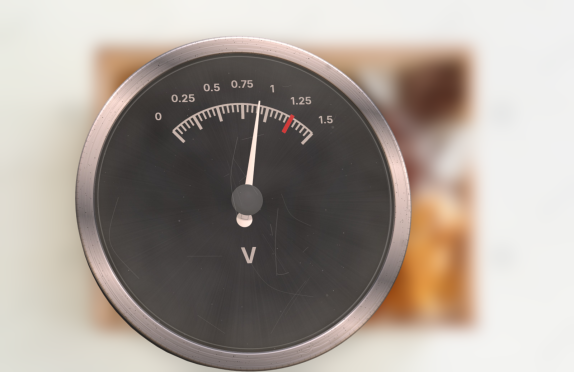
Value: 0.9 (V)
